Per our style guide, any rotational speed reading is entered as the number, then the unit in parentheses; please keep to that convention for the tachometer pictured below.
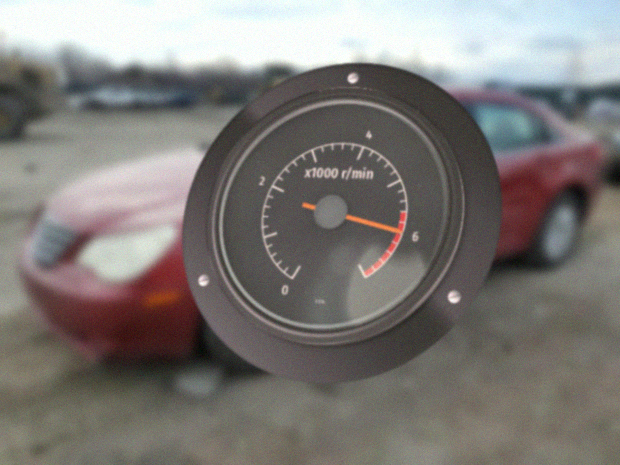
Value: 6000 (rpm)
